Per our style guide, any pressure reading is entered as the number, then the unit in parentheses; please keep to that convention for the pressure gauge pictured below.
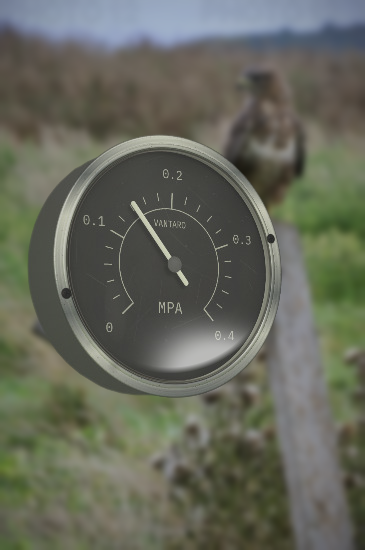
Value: 0.14 (MPa)
